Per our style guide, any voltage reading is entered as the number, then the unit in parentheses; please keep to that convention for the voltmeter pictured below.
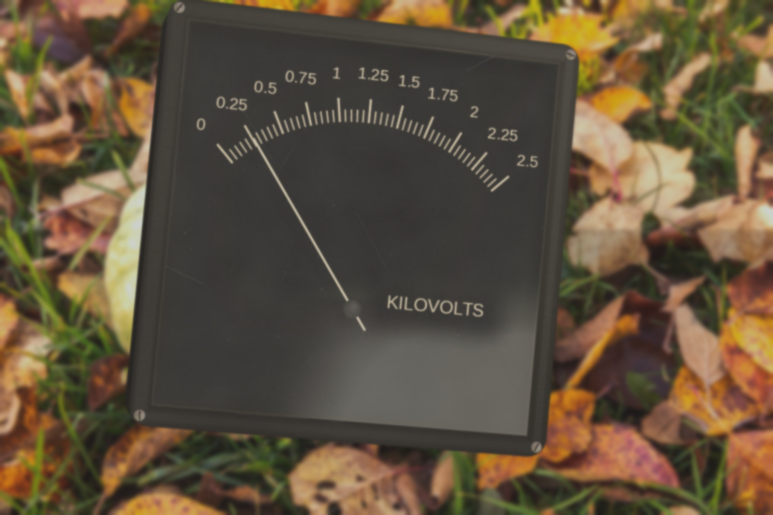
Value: 0.25 (kV)
